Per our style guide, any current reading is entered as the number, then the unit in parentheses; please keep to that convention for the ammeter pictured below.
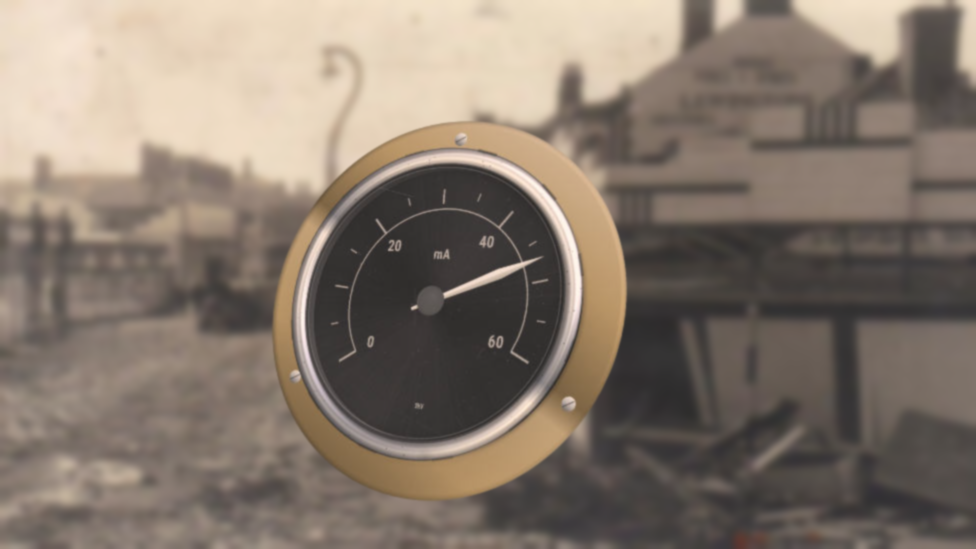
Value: 47.5 (mA)
